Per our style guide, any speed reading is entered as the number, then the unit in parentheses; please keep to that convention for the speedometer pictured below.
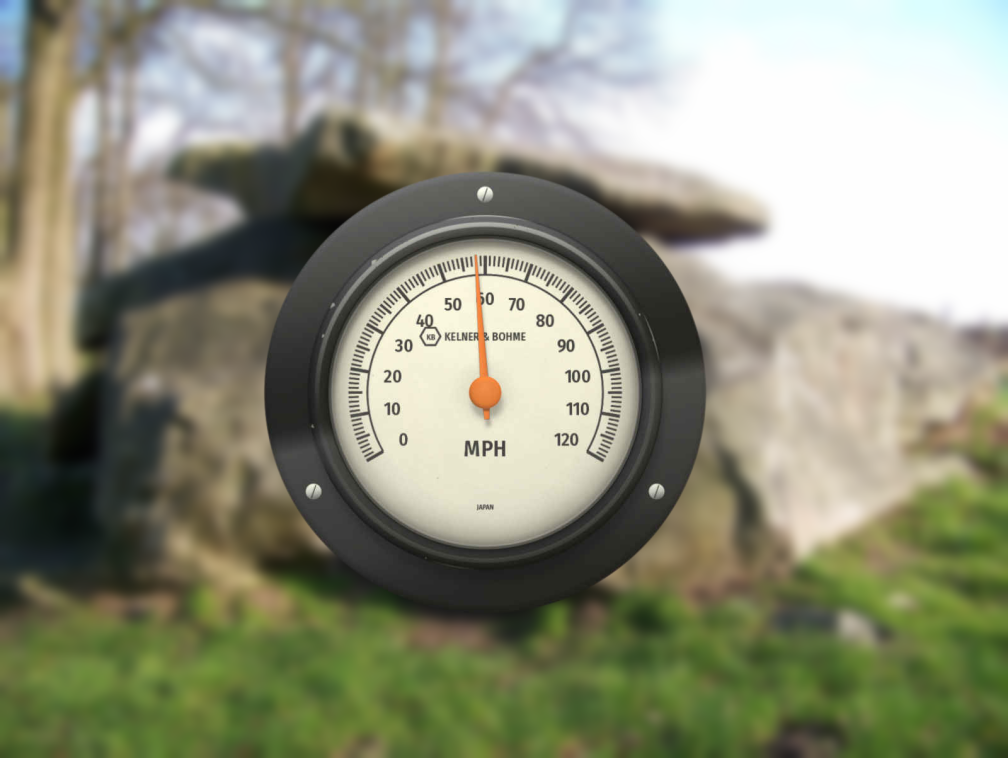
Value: 58 (mph)
